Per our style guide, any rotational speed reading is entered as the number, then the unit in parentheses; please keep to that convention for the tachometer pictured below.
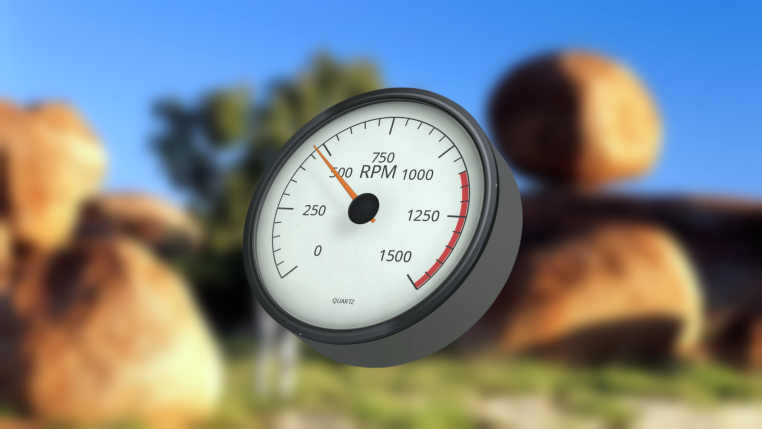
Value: 475 (rpm)
